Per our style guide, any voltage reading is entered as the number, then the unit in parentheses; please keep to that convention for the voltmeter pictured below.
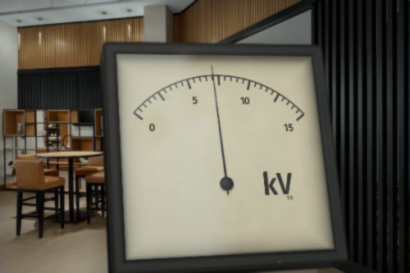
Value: 7 (kV)
